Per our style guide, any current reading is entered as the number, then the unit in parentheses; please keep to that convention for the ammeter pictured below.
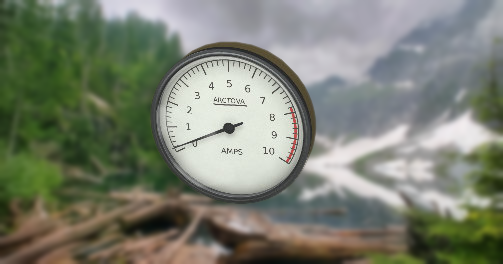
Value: 0.2 (A)
